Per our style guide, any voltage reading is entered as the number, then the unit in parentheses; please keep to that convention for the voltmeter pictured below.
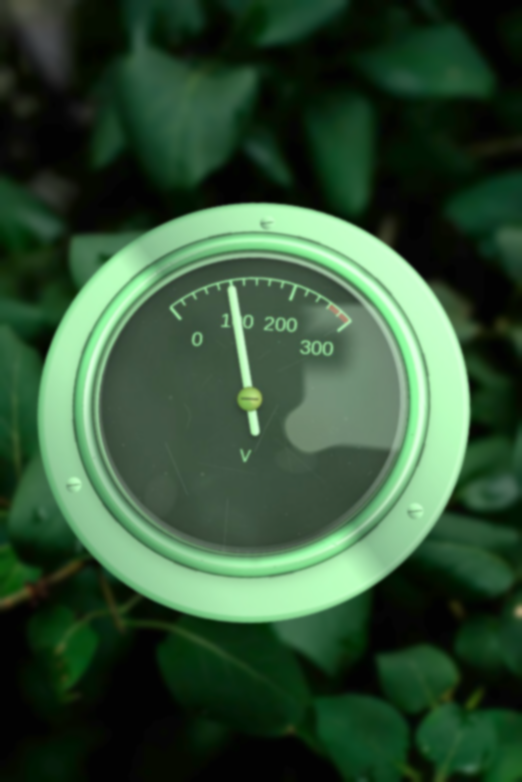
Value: 100 (V)
